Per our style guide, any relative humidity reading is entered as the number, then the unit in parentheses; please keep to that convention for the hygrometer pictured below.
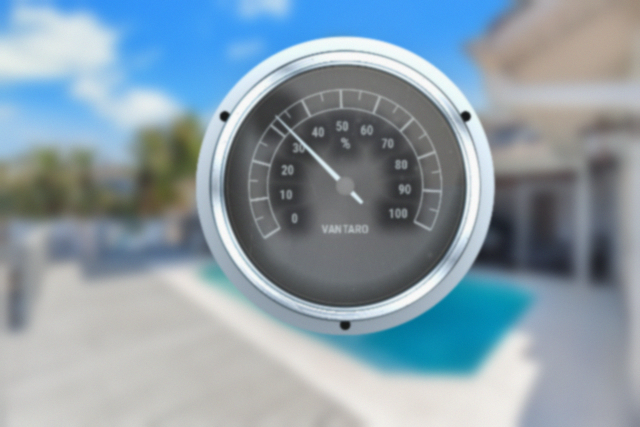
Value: 32.5 (%)
